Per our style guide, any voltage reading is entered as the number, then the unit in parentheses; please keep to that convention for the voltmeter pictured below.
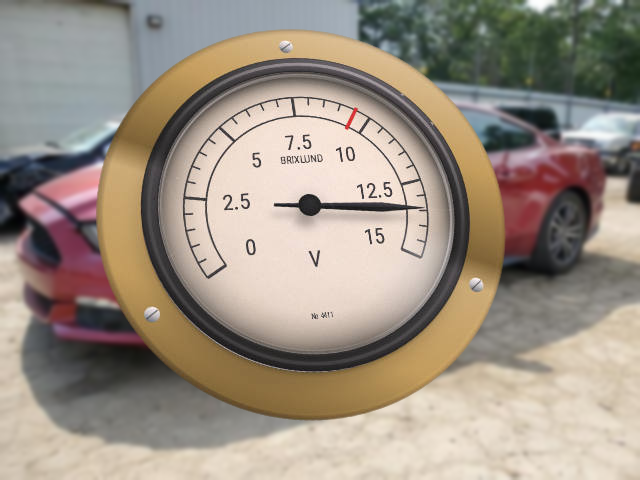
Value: 13.5 (V)
